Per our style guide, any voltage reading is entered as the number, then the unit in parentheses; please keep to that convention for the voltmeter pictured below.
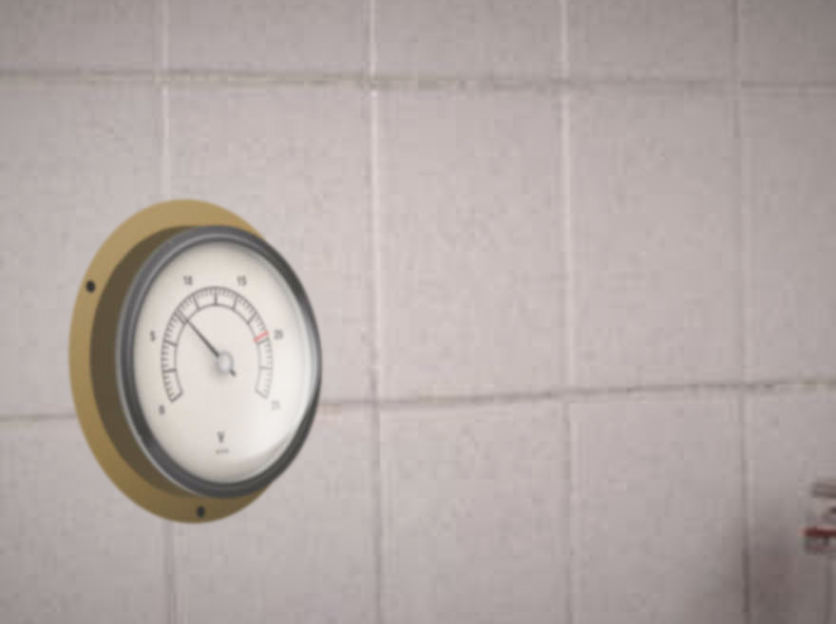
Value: 7.5 (V)
